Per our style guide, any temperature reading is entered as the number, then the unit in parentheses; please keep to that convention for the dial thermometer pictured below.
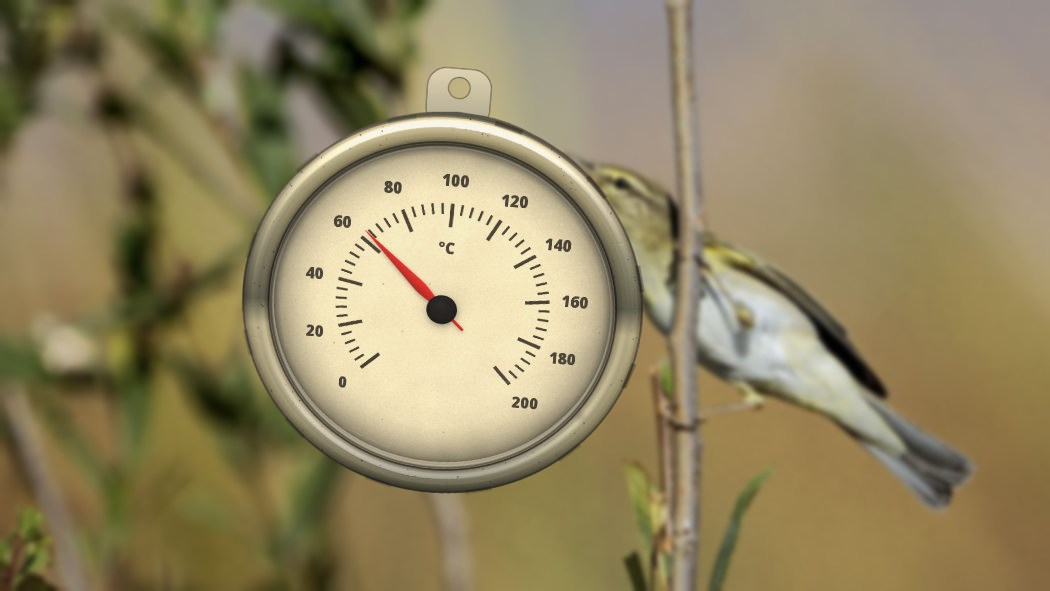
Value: 64 (°C)
